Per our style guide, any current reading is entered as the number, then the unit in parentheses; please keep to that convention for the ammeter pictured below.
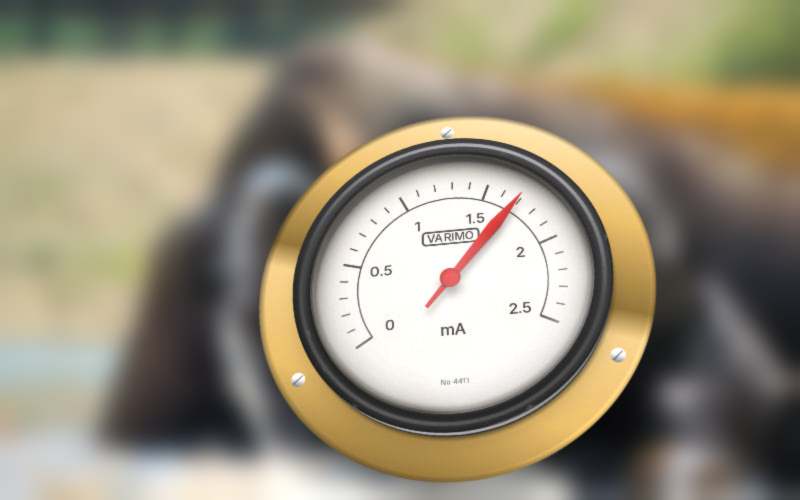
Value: 1.7 (mA)
